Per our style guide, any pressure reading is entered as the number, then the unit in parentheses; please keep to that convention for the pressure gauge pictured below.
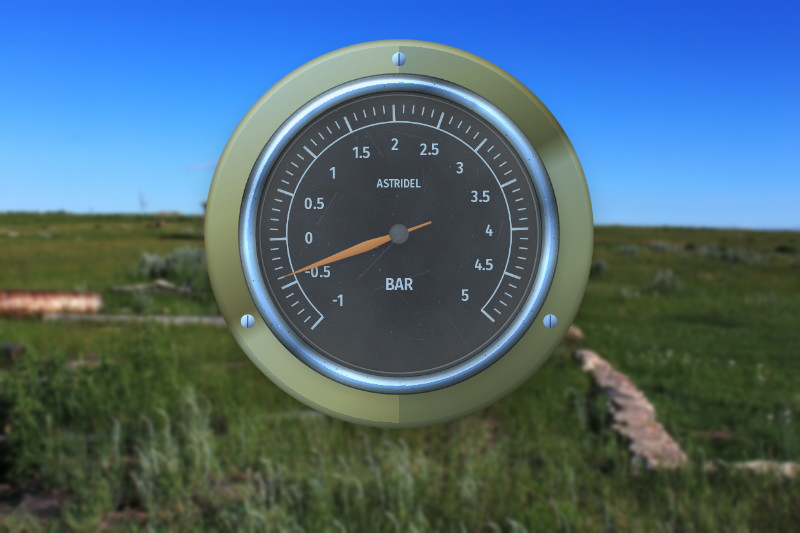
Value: -0.4 (bar)
